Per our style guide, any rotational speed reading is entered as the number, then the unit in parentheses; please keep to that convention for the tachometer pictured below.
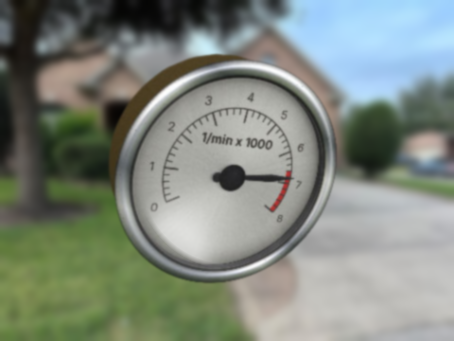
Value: 6800 (rpm)
